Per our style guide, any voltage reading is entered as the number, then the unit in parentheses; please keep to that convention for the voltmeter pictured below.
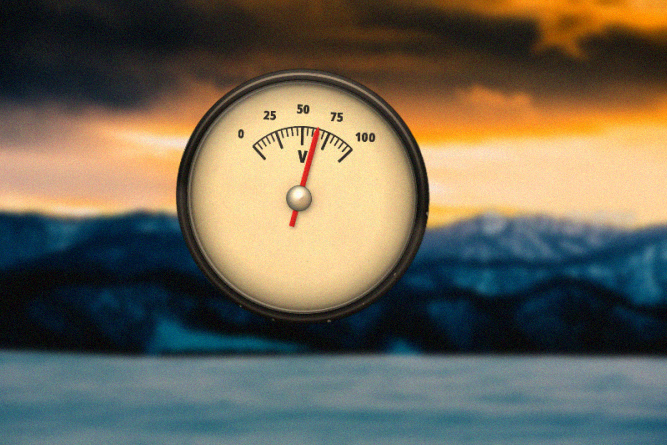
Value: 65 (V)
